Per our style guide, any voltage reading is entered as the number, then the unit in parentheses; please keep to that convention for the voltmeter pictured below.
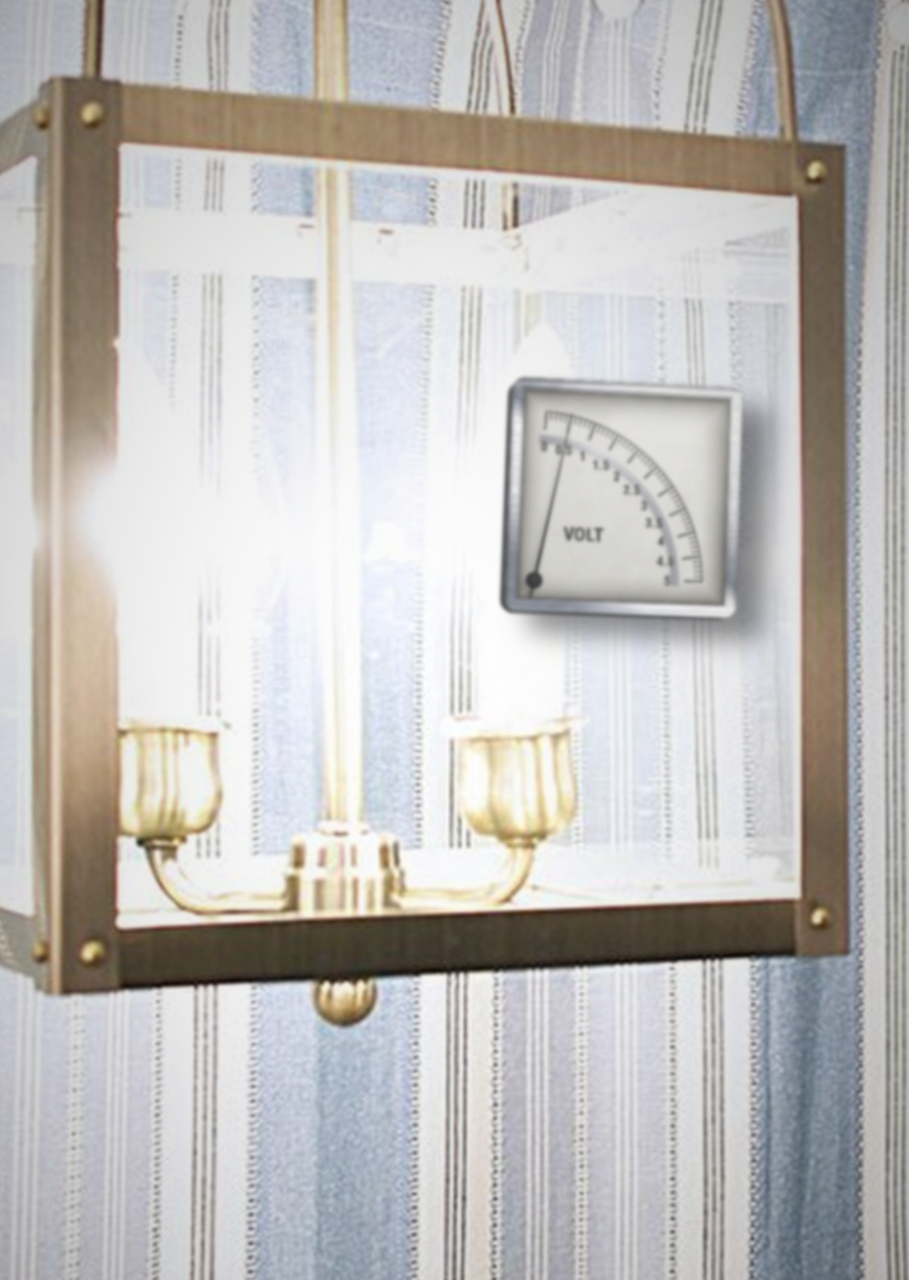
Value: 0.5 (V)
